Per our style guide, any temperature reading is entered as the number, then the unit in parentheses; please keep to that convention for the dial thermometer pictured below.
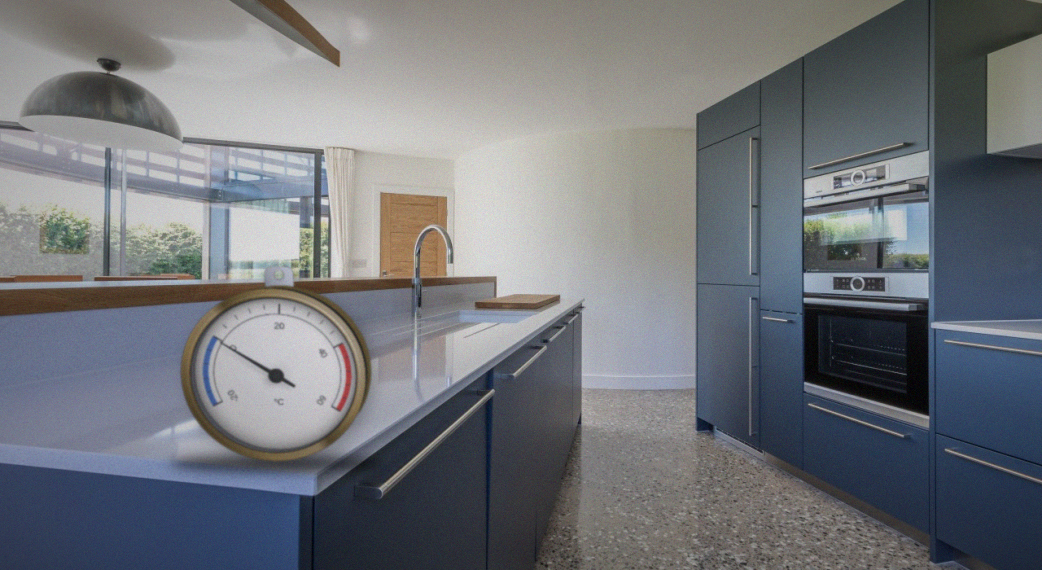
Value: 0 (°C)
